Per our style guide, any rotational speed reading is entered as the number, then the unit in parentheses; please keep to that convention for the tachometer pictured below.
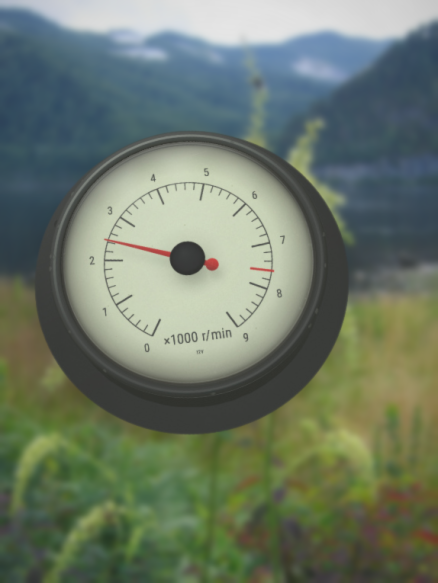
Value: 2400 (rpm)
